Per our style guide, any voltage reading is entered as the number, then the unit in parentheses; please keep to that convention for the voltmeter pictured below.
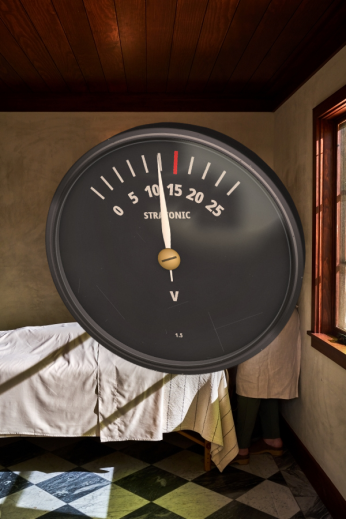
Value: 12.5 (V)
